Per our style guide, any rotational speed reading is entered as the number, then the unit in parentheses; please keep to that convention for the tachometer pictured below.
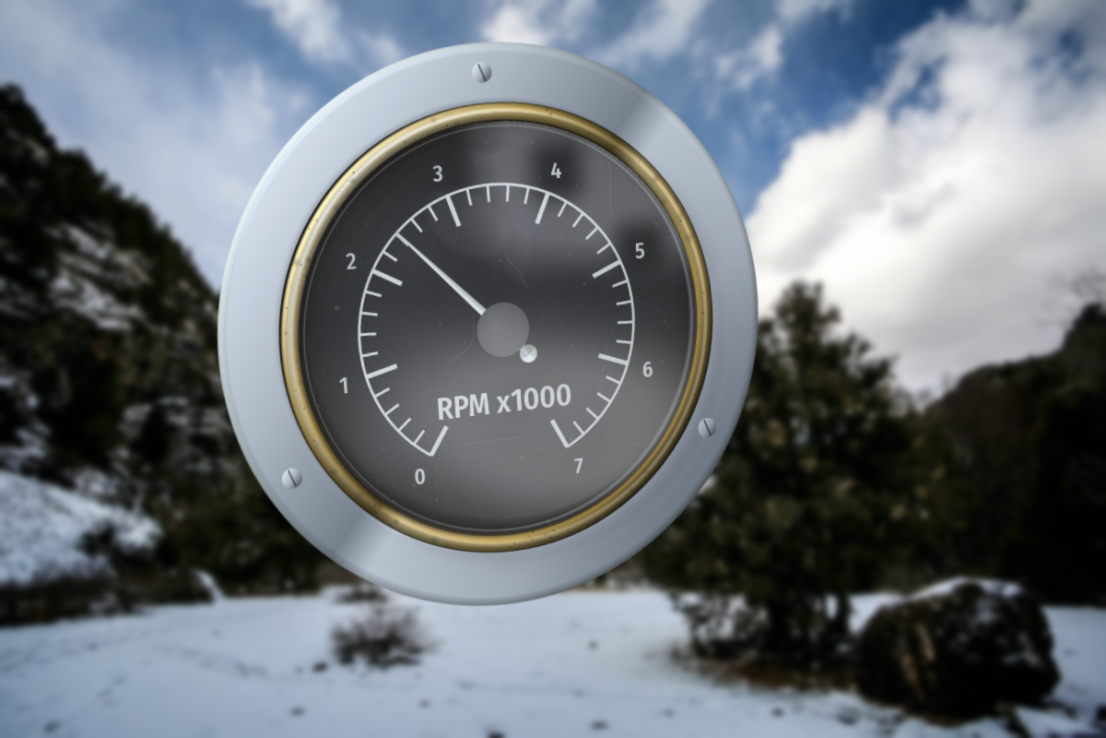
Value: 2400 (rpm)
